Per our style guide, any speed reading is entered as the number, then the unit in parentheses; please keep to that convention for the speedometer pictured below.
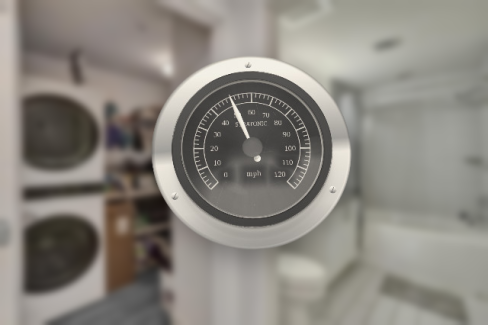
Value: 50 (mph)
